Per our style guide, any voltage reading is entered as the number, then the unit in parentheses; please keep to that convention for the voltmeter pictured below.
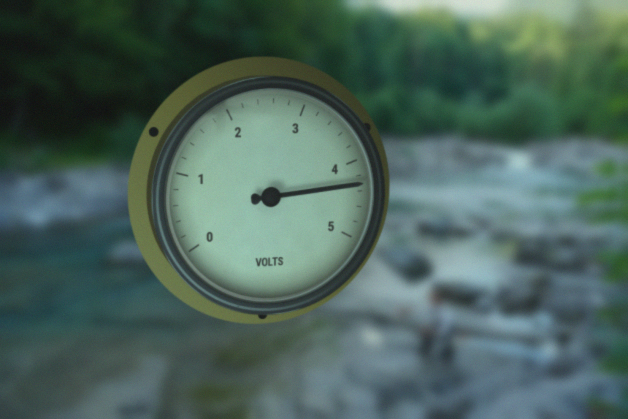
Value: 4.3 (V)
